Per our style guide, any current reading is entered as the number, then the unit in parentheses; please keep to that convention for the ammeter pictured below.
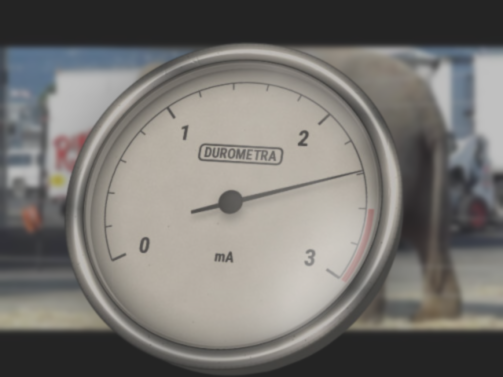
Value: 2.4 (mA)
